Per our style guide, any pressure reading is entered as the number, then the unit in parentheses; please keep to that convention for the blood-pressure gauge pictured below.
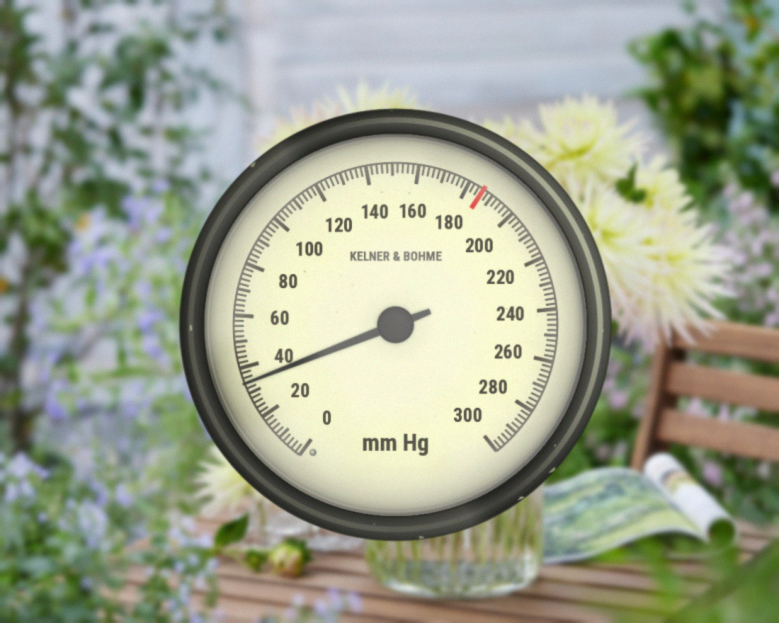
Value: 34 (mmHg)
